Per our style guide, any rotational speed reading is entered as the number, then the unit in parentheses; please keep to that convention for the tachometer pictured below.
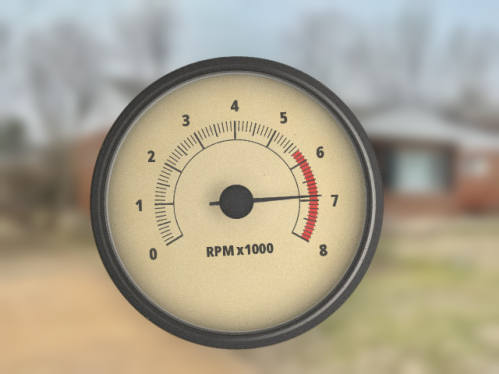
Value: 6900 (rpm)
